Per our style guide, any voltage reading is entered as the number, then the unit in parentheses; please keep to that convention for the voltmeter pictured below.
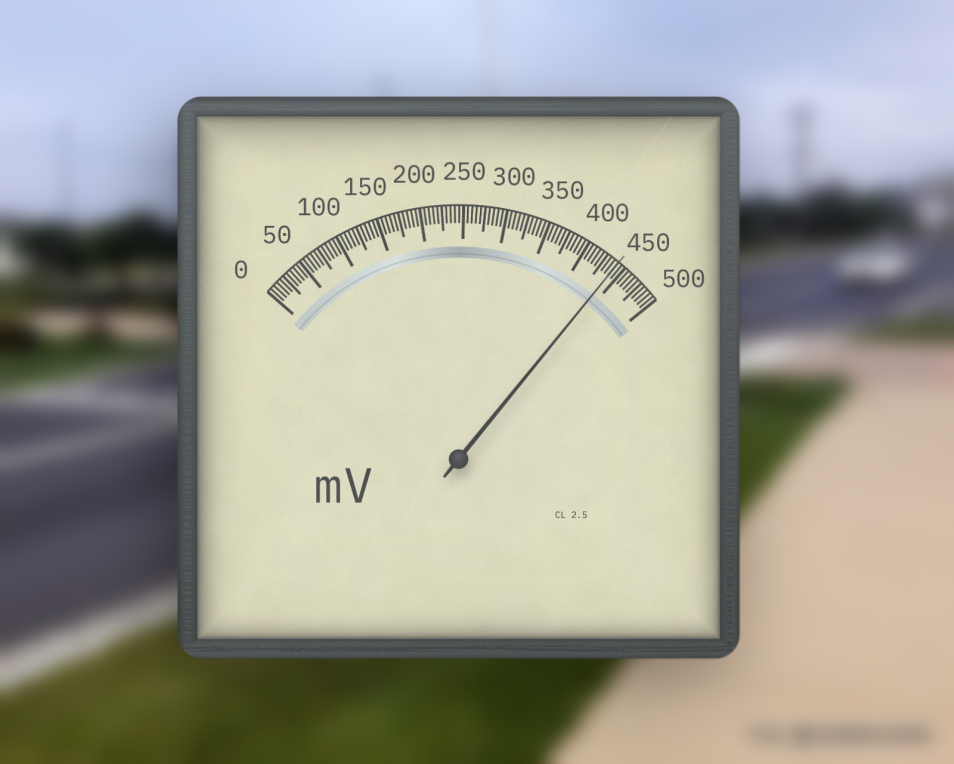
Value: 440 (mV)
